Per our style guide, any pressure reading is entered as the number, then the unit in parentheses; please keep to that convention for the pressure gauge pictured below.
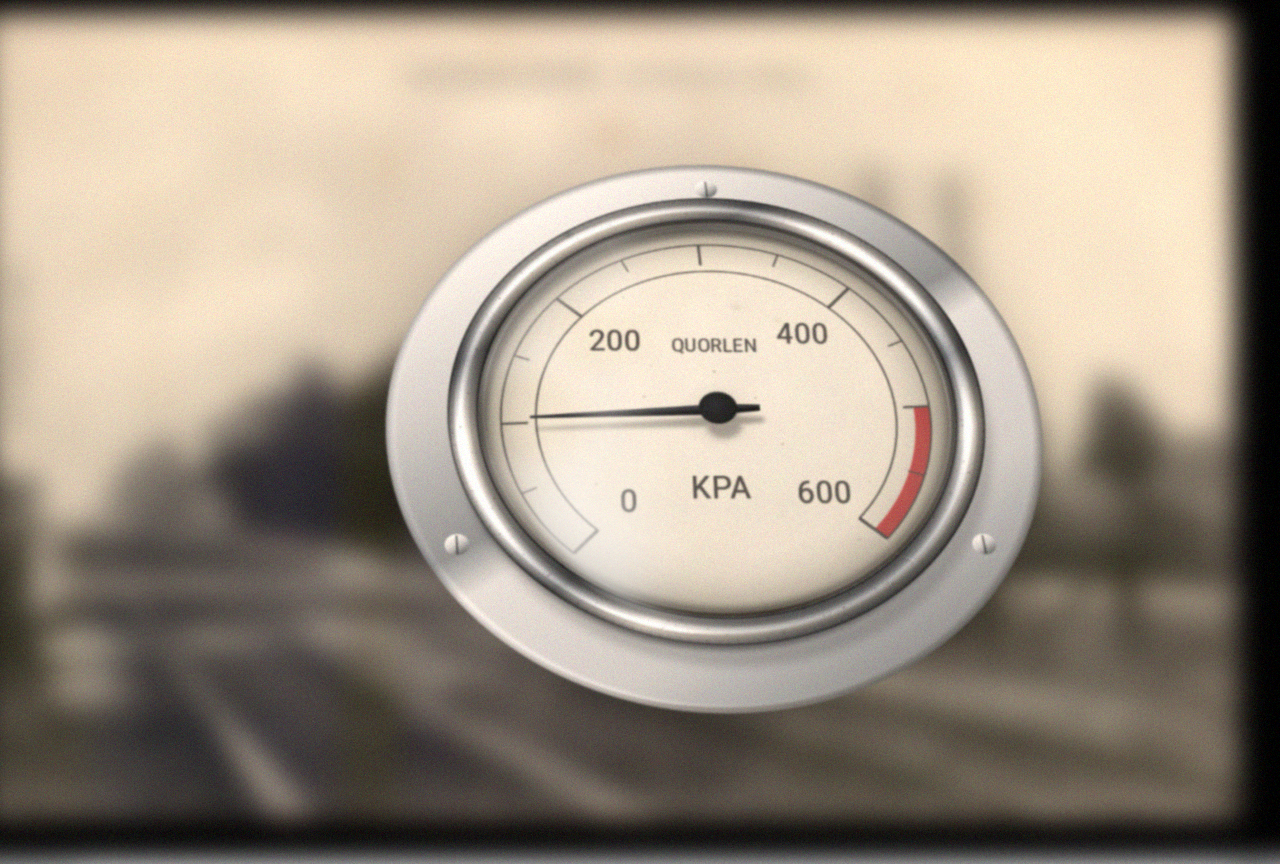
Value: 100 (kPa)
